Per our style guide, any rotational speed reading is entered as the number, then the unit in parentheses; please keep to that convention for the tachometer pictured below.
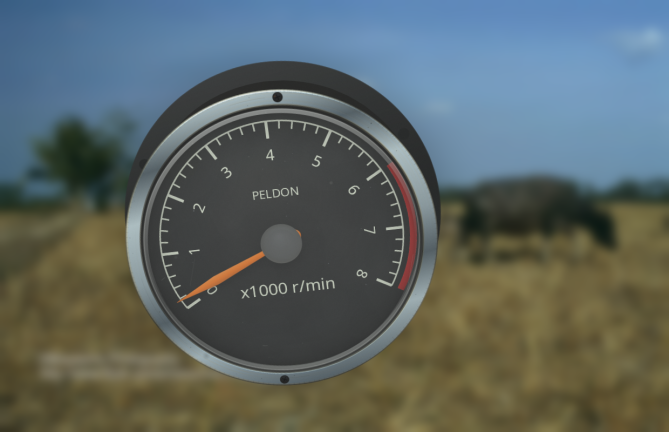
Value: 200 (rpm)
